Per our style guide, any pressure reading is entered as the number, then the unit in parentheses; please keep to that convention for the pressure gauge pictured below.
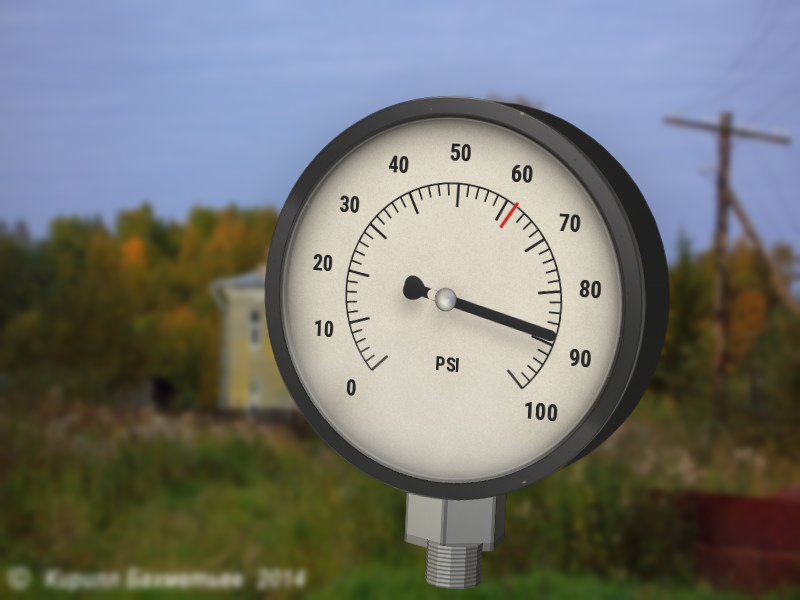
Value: 88 (psi)
